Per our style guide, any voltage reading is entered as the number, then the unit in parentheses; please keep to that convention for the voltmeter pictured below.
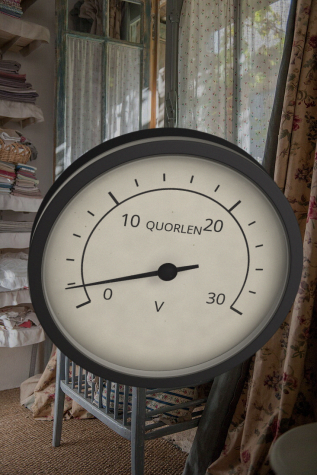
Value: 2 (V)
